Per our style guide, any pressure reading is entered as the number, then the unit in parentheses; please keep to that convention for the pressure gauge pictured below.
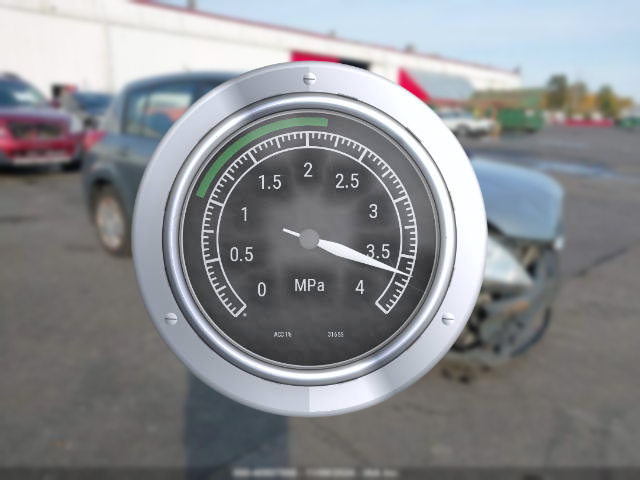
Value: 3.65 (MPa)
